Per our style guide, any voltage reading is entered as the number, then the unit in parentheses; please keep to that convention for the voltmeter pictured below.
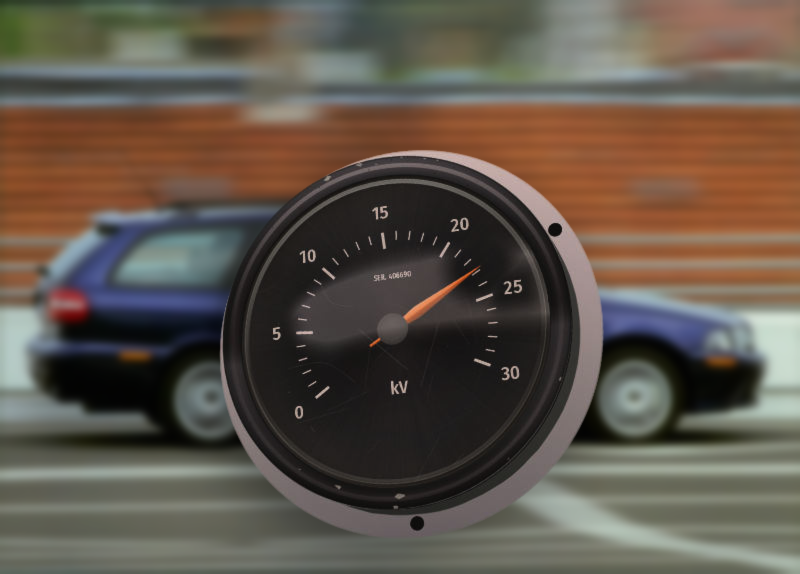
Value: 23 (kV)
